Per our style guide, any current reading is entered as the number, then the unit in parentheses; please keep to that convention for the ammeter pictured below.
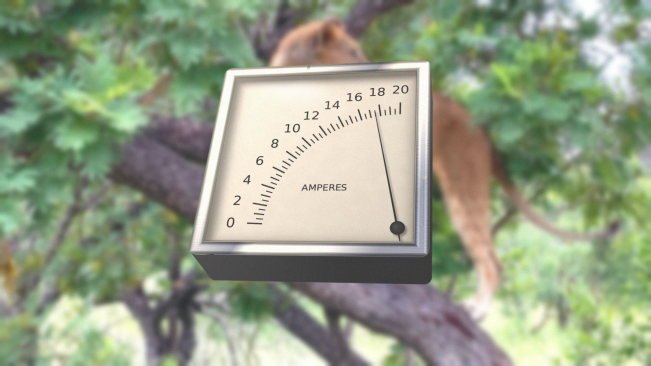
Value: 17.5 (A)
